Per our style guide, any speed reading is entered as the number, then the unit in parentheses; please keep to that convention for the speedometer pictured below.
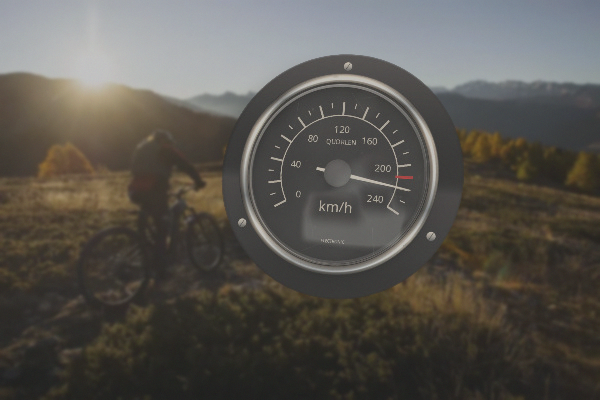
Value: 220 (km/h)
